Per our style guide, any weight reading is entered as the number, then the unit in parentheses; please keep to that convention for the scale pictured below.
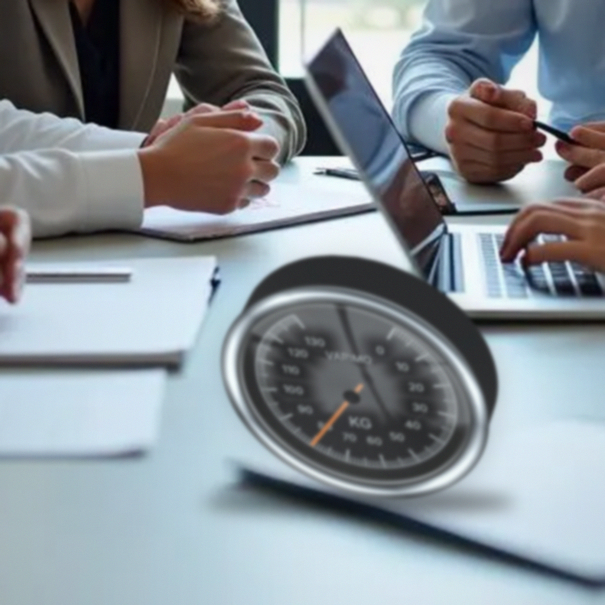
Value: 80 (kg)
